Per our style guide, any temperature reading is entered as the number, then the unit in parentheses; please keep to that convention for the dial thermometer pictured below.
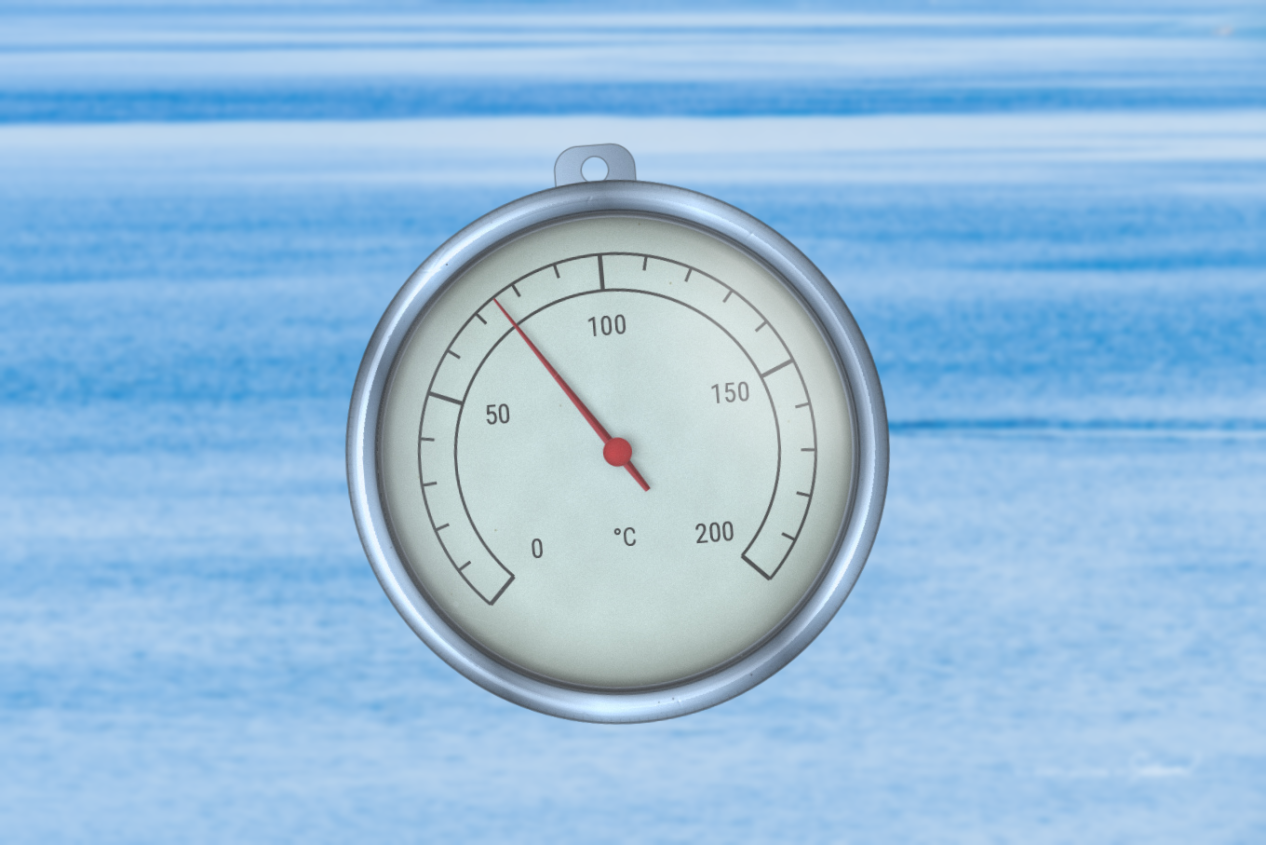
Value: 75 (°C)
